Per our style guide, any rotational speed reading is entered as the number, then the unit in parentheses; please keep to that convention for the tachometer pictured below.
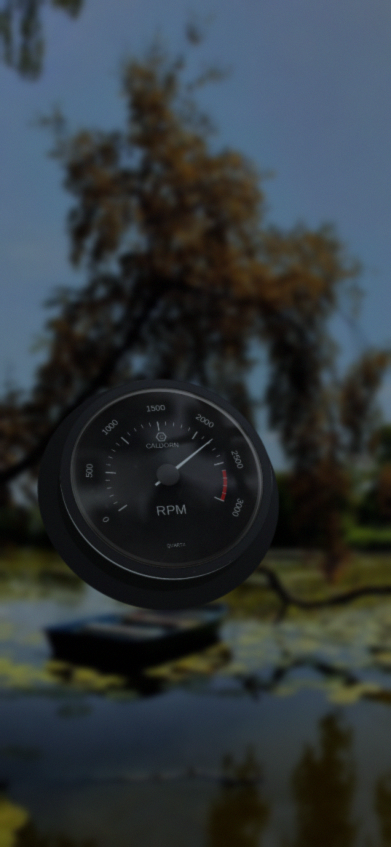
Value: 2200 (rpm)
